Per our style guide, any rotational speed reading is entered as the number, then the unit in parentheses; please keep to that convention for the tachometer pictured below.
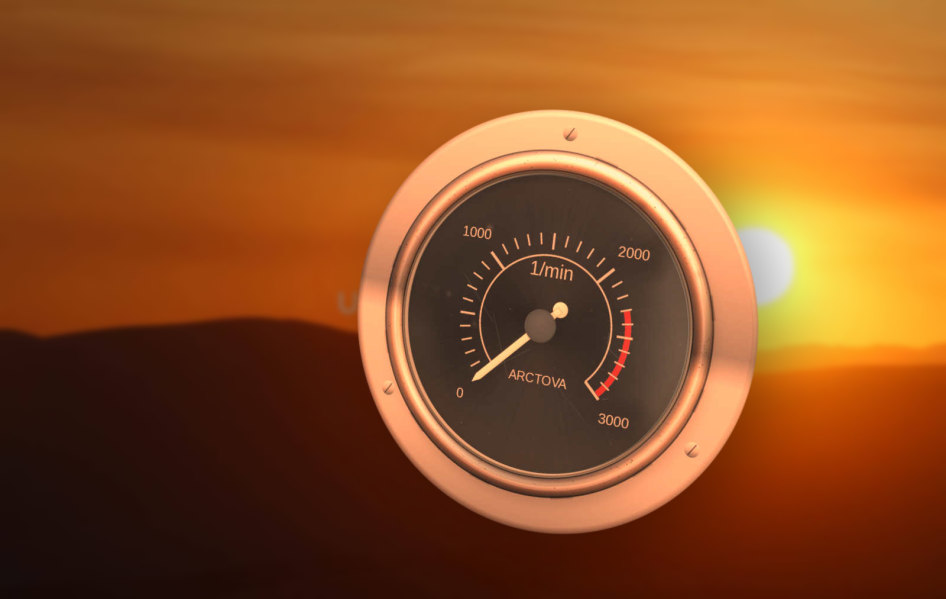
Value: 0 (rpm)
